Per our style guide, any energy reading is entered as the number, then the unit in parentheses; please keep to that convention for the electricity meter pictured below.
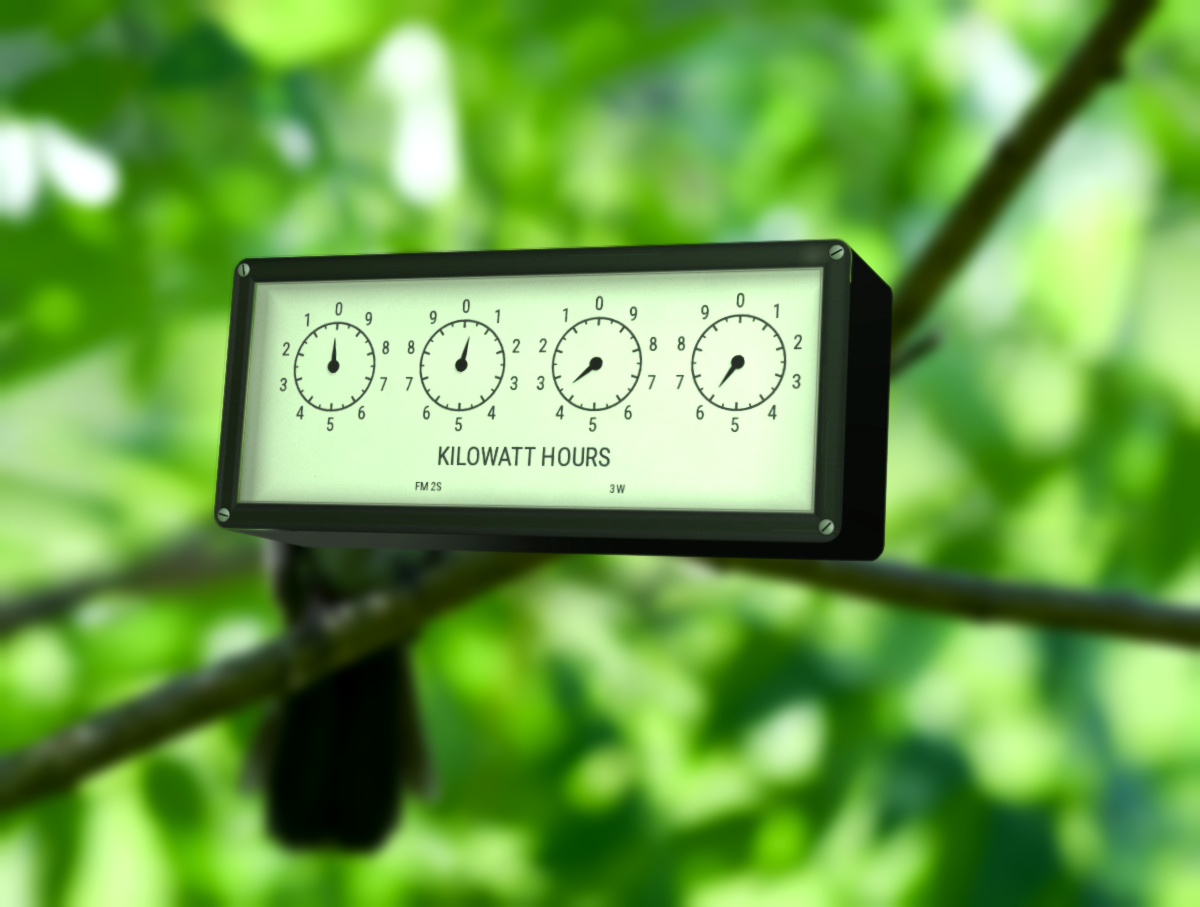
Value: 36 (kWh)
